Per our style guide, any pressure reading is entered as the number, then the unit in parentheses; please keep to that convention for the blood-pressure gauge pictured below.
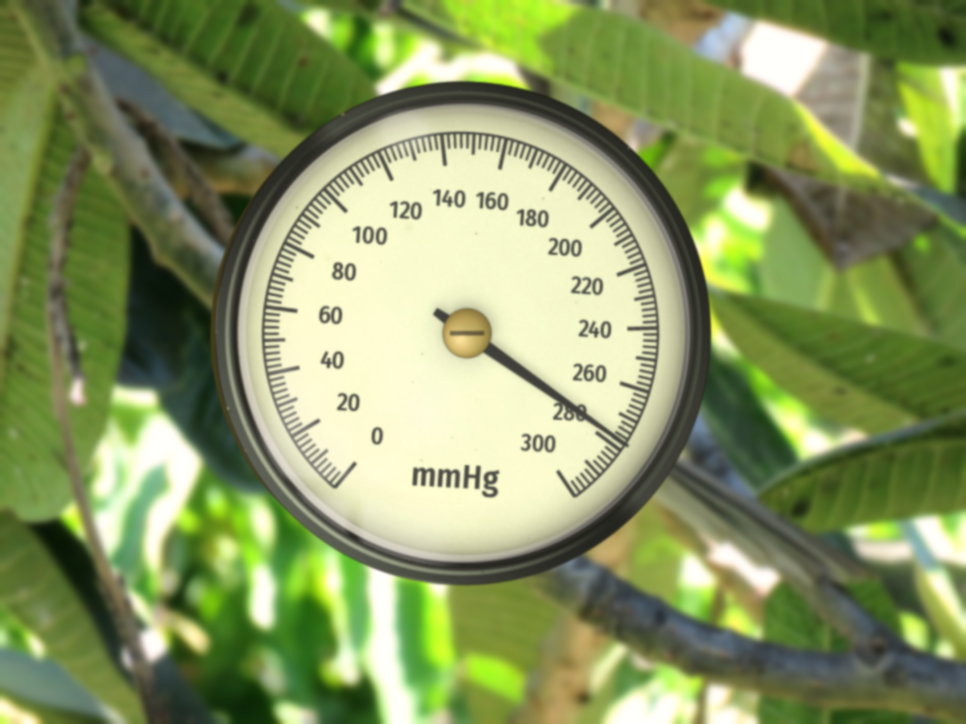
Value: 278 (mmHg)
